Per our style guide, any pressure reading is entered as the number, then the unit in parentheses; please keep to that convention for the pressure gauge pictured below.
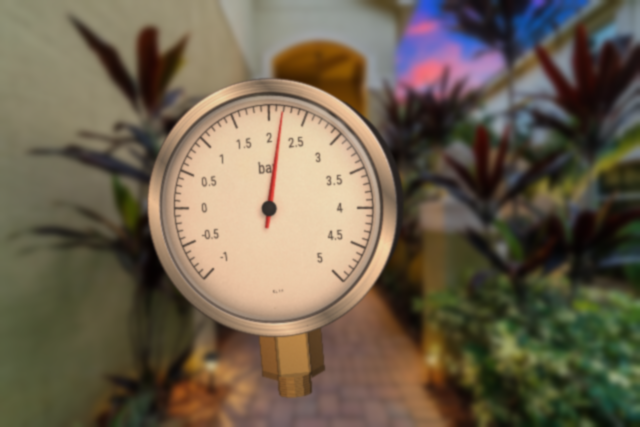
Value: 2.2 (bar)
